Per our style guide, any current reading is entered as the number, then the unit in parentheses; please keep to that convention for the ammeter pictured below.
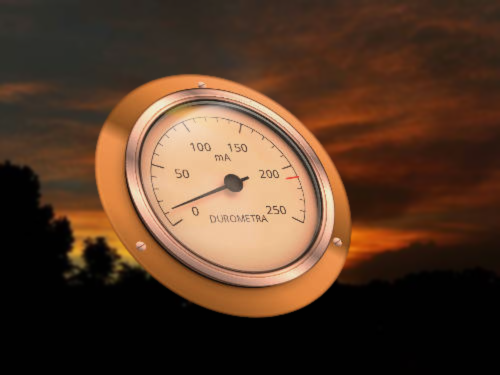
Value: 10 (mA)
